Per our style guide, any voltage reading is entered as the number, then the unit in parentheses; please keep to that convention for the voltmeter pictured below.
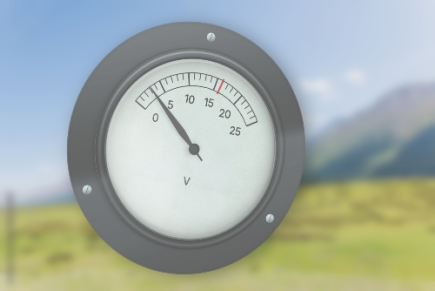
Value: 3 (V)
